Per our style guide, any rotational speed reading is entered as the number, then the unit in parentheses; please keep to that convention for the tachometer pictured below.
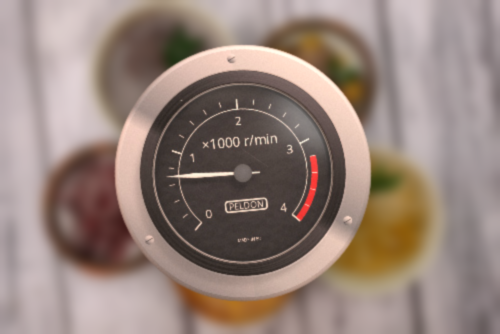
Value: 700 (rpm)
